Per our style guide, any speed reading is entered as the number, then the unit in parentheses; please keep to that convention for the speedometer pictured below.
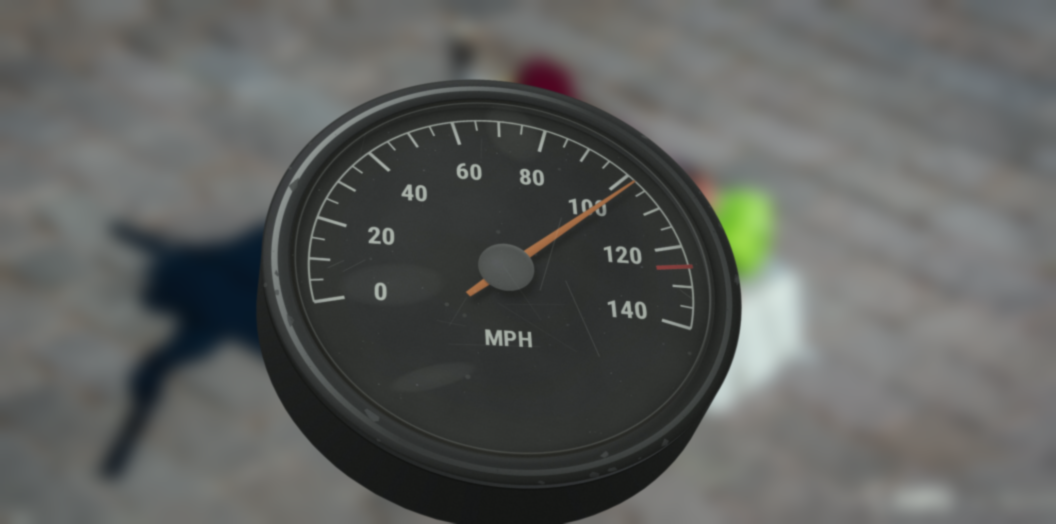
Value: 102.5 (mph)
